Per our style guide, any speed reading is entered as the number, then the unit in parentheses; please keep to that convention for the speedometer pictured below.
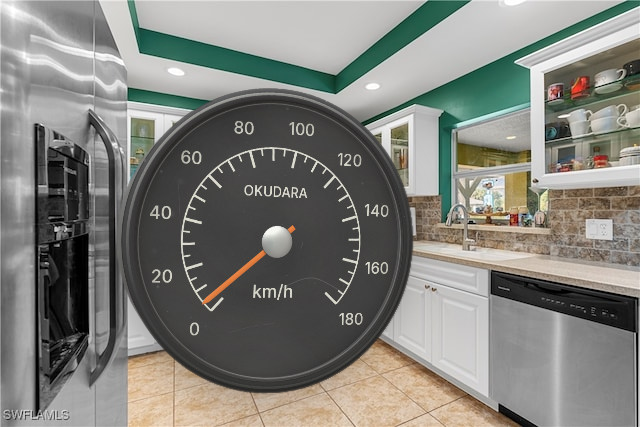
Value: 5 (km/h)
